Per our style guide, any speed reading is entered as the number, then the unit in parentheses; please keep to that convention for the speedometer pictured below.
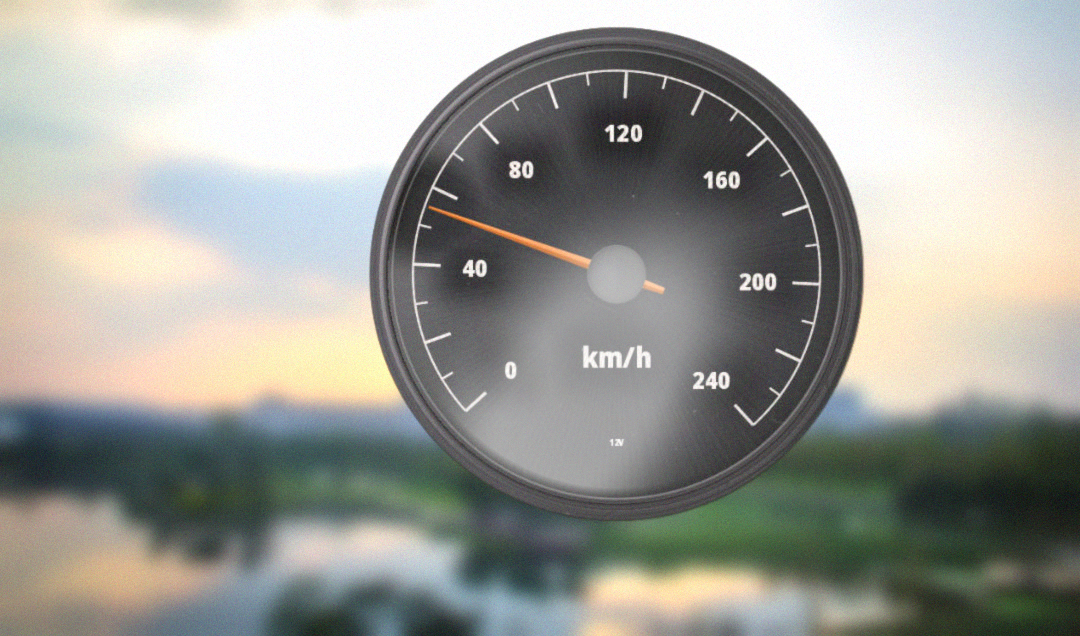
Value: 55 (km/h)
